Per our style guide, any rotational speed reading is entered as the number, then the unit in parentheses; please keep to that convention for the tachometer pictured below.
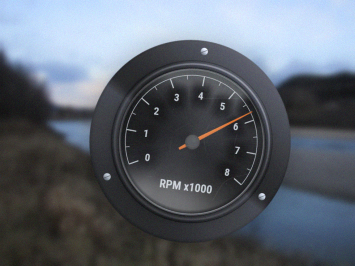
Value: 5750 (rpm)
